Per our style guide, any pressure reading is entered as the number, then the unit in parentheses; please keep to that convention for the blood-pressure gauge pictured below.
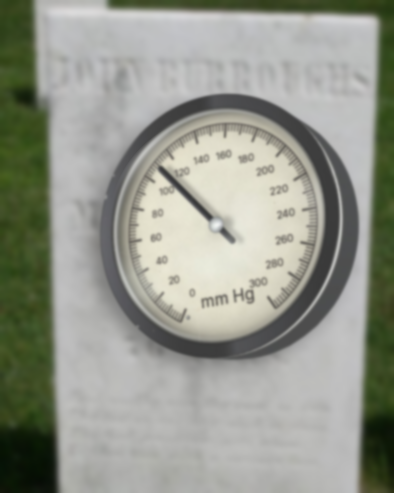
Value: 110 (mmHg)
